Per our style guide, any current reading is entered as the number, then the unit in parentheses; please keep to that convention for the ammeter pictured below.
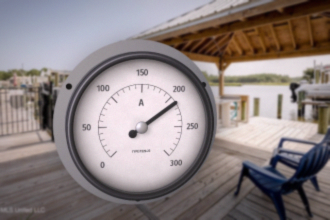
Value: 210 (A)
